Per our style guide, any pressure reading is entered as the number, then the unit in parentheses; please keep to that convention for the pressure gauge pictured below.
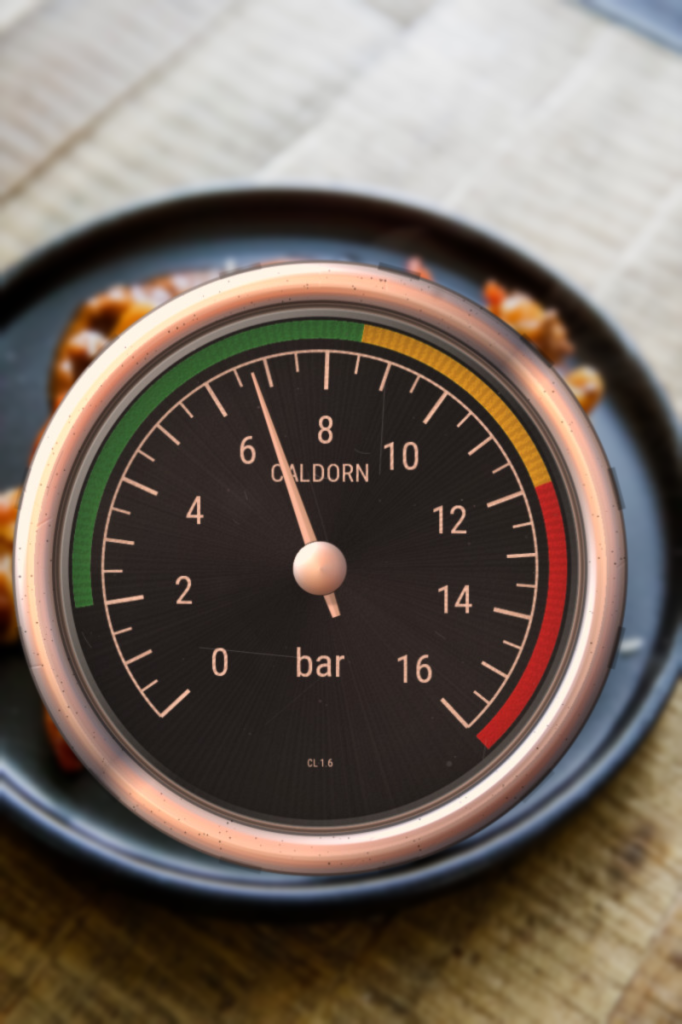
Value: 6.75 (bar)
